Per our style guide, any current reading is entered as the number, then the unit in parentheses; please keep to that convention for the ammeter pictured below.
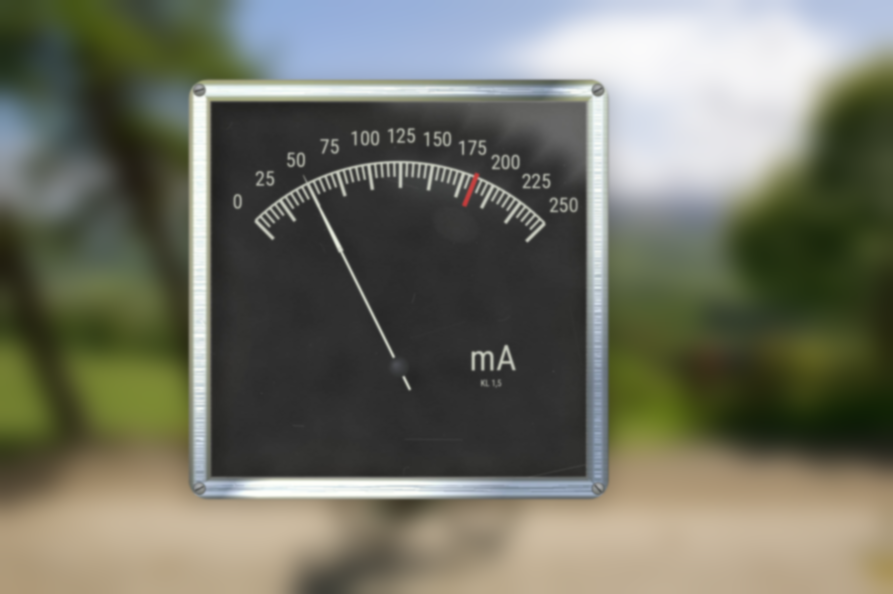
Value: 50 (mA)
